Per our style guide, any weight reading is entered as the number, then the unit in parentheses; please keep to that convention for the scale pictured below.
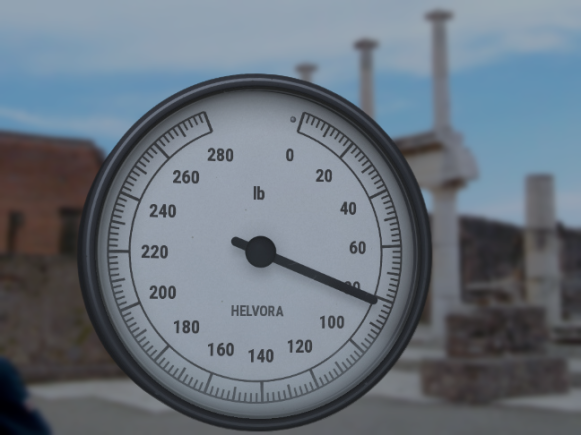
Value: 82 (lb)
